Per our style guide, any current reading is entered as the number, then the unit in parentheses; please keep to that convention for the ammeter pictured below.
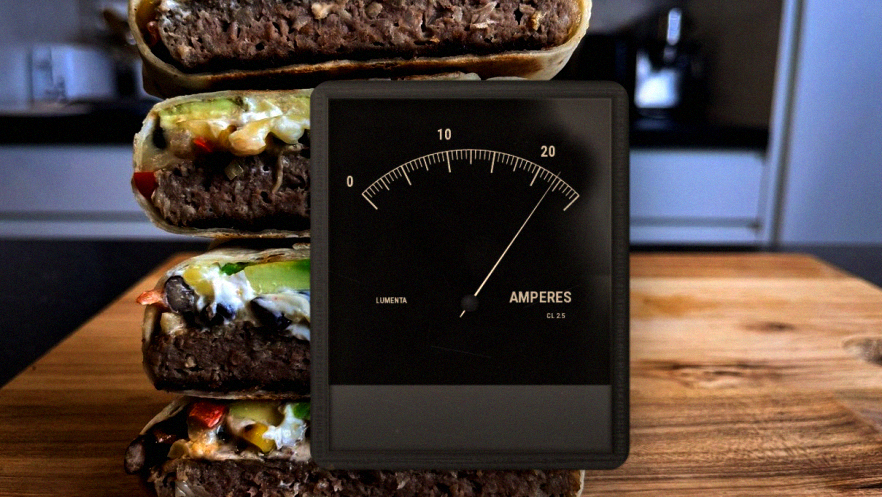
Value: 22 (A)
